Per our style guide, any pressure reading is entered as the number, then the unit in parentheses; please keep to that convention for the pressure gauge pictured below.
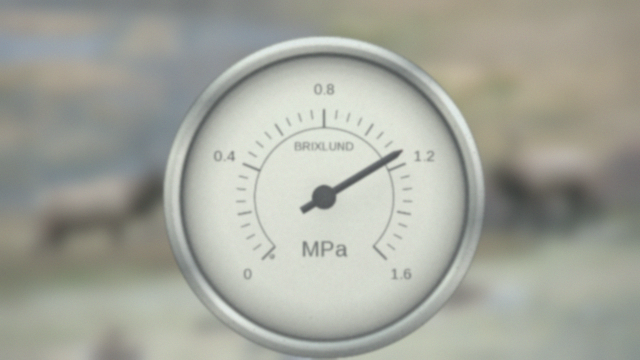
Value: 1.15 (MPa)
